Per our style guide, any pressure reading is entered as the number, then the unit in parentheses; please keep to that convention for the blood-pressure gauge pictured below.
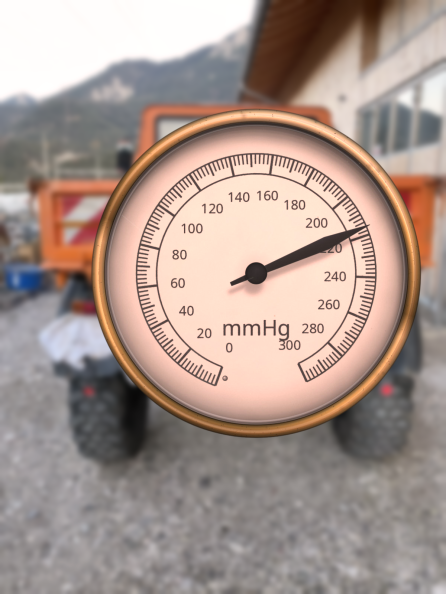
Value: 216 (mmHg)
